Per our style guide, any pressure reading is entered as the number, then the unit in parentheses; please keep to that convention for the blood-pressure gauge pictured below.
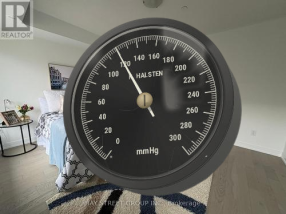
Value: 120 (mmHg)
